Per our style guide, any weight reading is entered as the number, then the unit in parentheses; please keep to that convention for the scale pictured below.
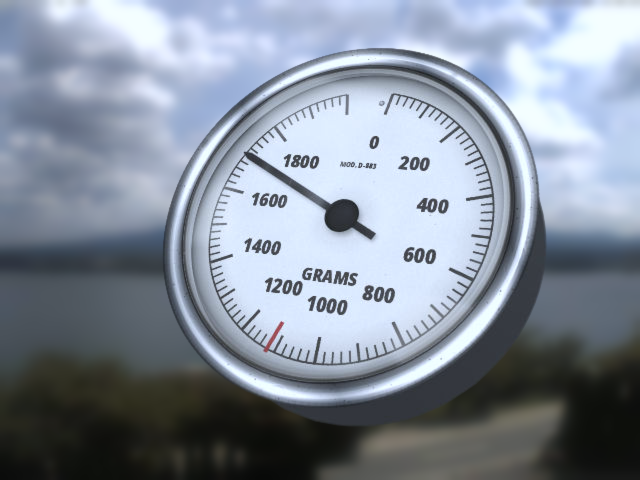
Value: 1700 (g)
